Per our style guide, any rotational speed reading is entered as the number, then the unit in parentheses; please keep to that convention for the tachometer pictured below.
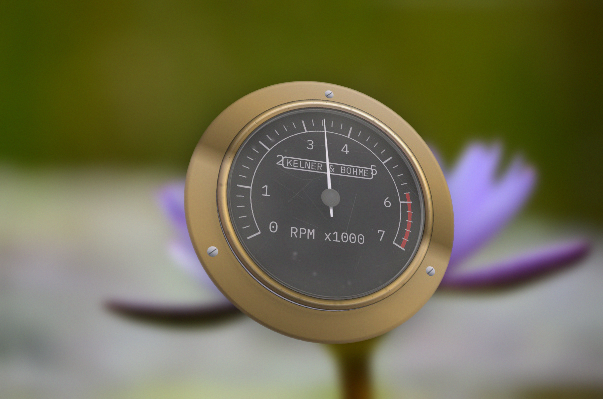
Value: 3400 (rpm)
